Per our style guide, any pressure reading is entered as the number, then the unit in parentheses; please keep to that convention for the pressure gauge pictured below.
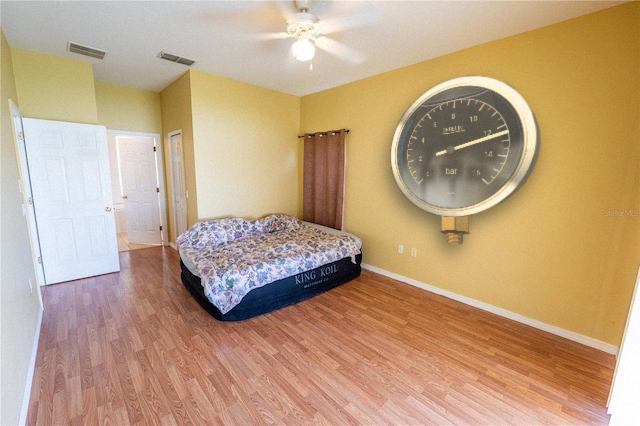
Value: 12.5 (bar)
